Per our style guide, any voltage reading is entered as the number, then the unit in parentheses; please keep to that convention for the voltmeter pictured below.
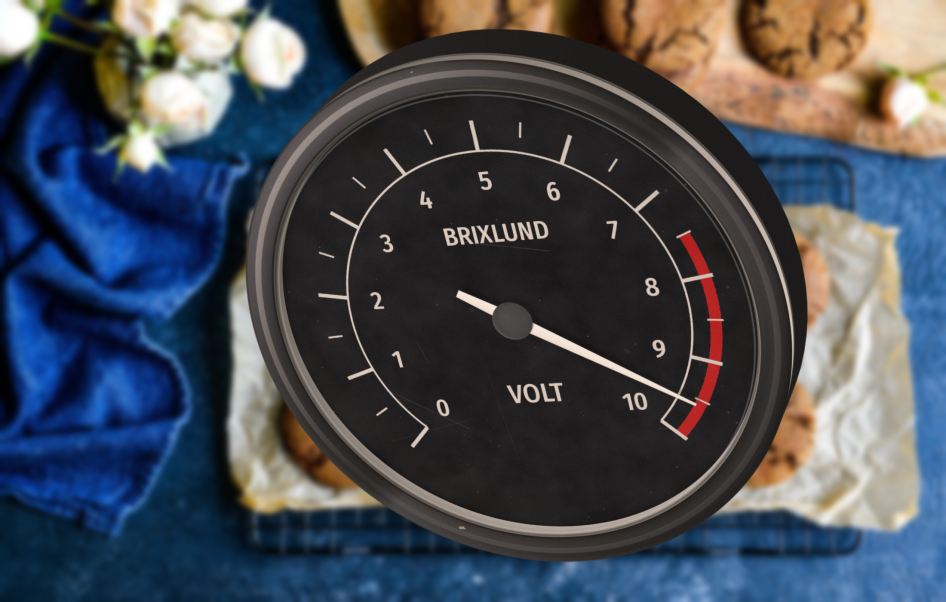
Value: 9.5 (V)
